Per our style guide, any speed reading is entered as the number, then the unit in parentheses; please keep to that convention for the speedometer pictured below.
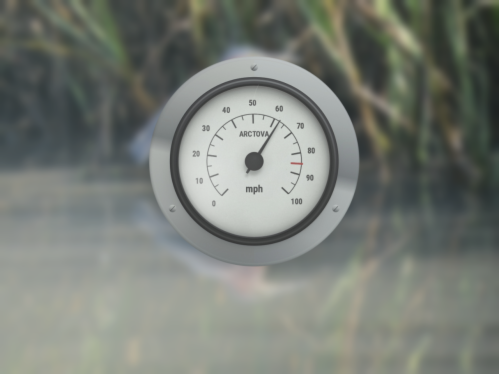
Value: 62.5 (mph)
